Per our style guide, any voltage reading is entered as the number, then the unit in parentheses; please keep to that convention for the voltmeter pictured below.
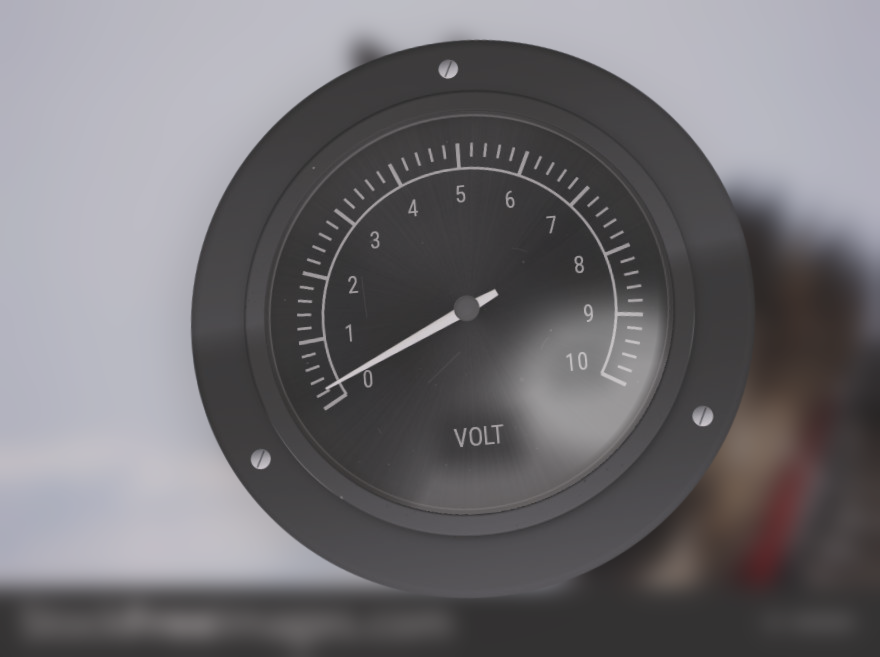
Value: 0.2 (V)
